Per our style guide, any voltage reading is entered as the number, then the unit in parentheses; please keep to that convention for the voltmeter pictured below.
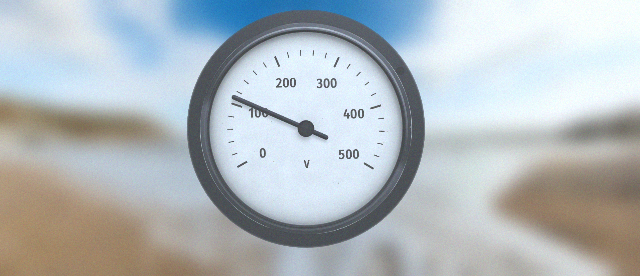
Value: 110 (V)
